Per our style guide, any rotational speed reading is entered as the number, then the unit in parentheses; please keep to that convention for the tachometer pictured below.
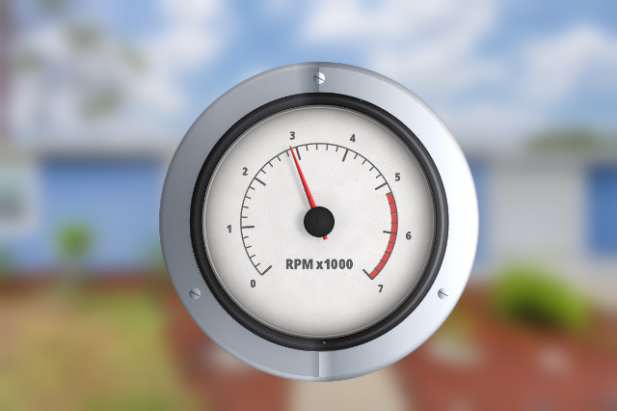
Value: 2900 (rpm)
